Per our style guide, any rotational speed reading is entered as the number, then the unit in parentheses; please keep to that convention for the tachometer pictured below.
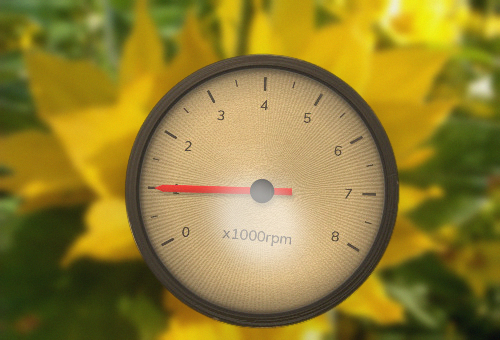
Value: 1000 (rpm)
